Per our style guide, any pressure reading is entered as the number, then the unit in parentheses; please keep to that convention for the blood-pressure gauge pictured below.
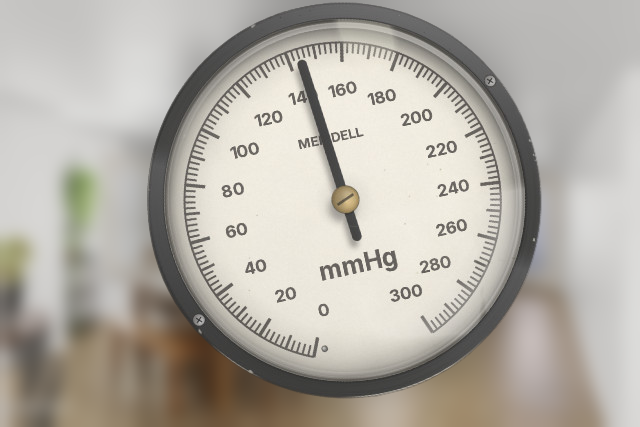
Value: 144 (mmHg)
